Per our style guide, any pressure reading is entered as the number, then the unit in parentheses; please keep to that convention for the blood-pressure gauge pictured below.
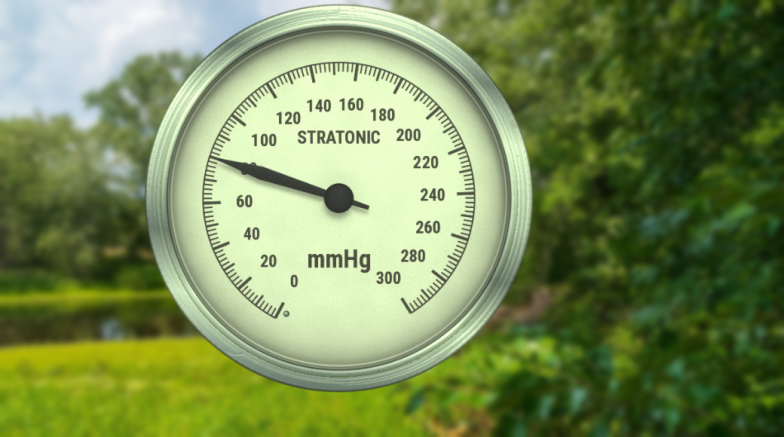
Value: 80 (mmHg)
